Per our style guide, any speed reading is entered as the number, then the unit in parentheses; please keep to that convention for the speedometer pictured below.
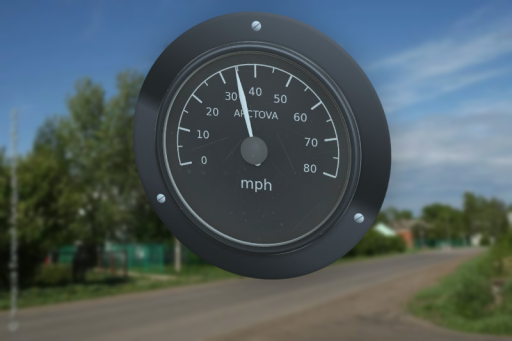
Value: 35 (mph)
